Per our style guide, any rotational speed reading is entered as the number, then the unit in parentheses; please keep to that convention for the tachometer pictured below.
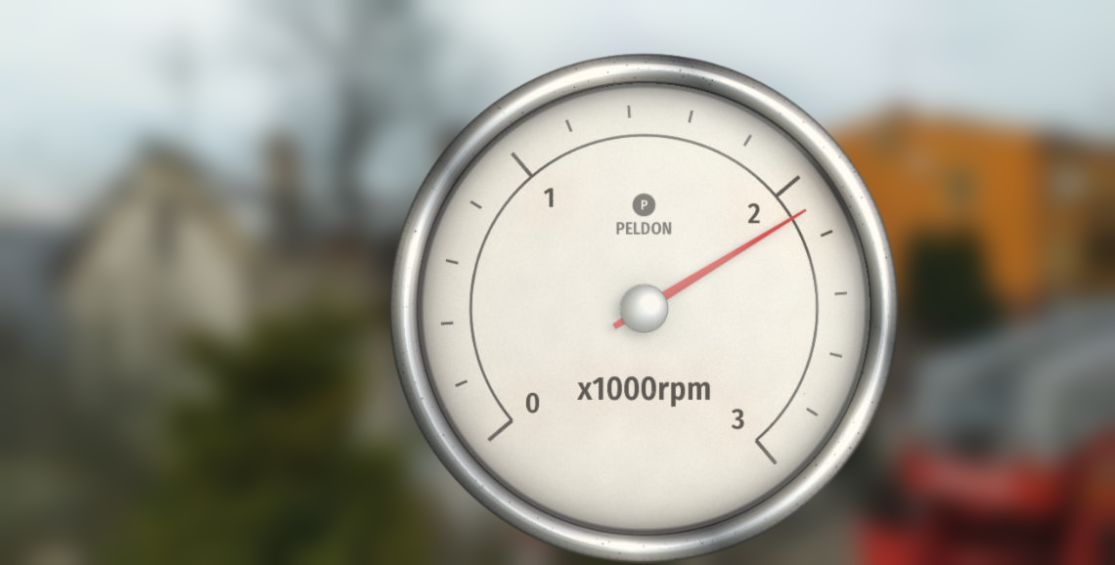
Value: 2100 (rpm)
